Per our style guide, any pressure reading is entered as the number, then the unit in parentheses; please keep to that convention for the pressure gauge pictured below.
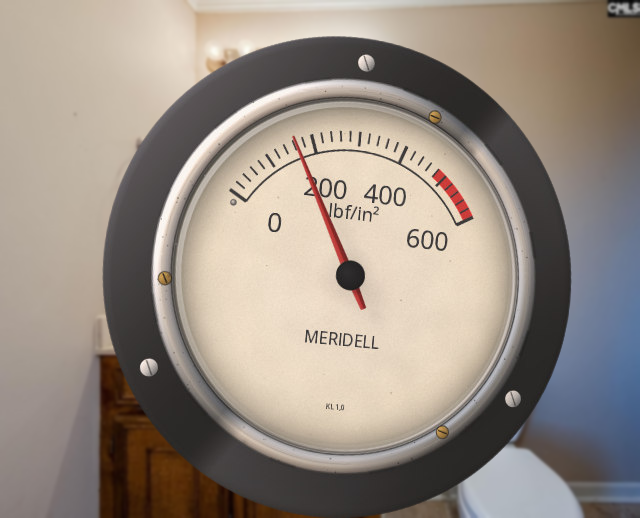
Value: 160 (psi)
